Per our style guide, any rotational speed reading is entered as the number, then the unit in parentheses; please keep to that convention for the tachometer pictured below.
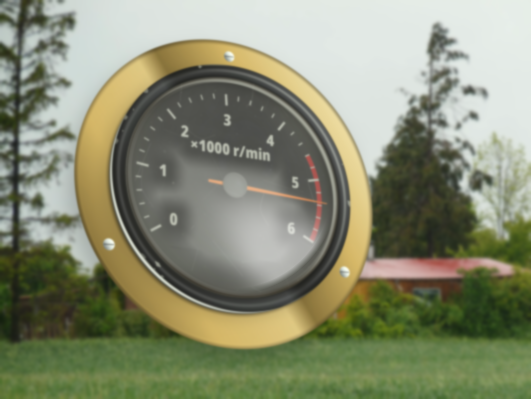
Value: 5400 (rpm)
